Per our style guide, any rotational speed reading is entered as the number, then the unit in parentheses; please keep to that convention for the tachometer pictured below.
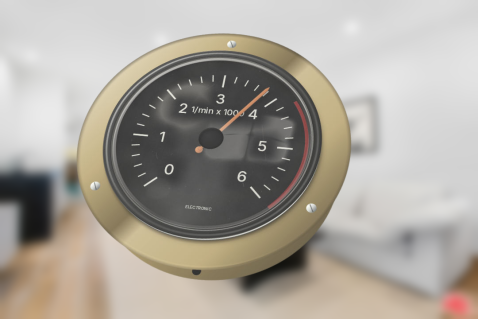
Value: 3800 (rpm)
